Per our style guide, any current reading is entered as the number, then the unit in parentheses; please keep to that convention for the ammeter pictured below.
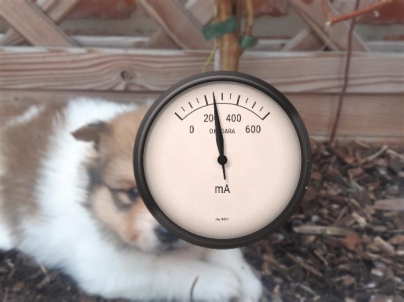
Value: 250 (mA)
